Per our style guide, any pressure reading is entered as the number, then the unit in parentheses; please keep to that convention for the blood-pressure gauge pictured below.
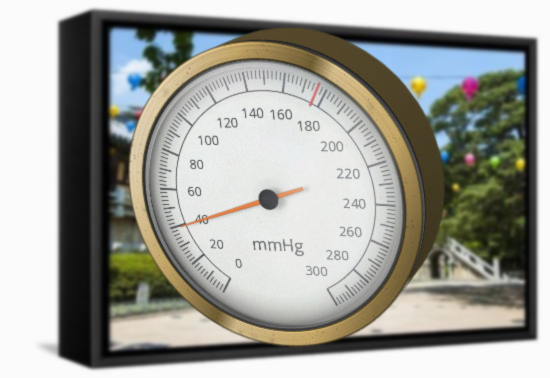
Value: 40 (mmHg)
